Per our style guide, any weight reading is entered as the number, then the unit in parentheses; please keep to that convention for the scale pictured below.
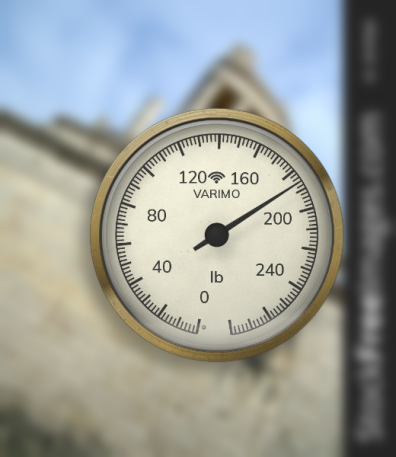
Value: 186 (lb)
